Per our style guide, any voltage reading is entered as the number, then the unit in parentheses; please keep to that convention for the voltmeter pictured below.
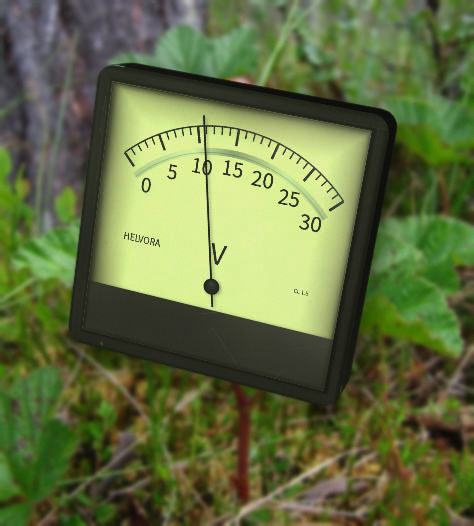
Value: 11 (V)
